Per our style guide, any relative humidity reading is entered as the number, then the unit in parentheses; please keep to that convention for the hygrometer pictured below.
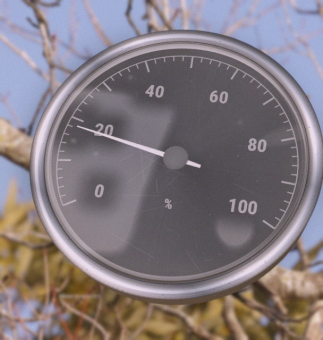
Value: 18 (%)
